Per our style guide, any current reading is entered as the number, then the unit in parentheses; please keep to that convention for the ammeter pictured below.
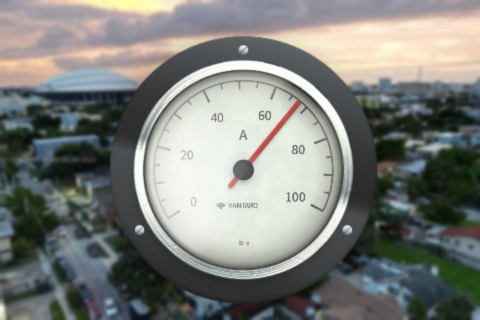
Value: 67.5 (A)
